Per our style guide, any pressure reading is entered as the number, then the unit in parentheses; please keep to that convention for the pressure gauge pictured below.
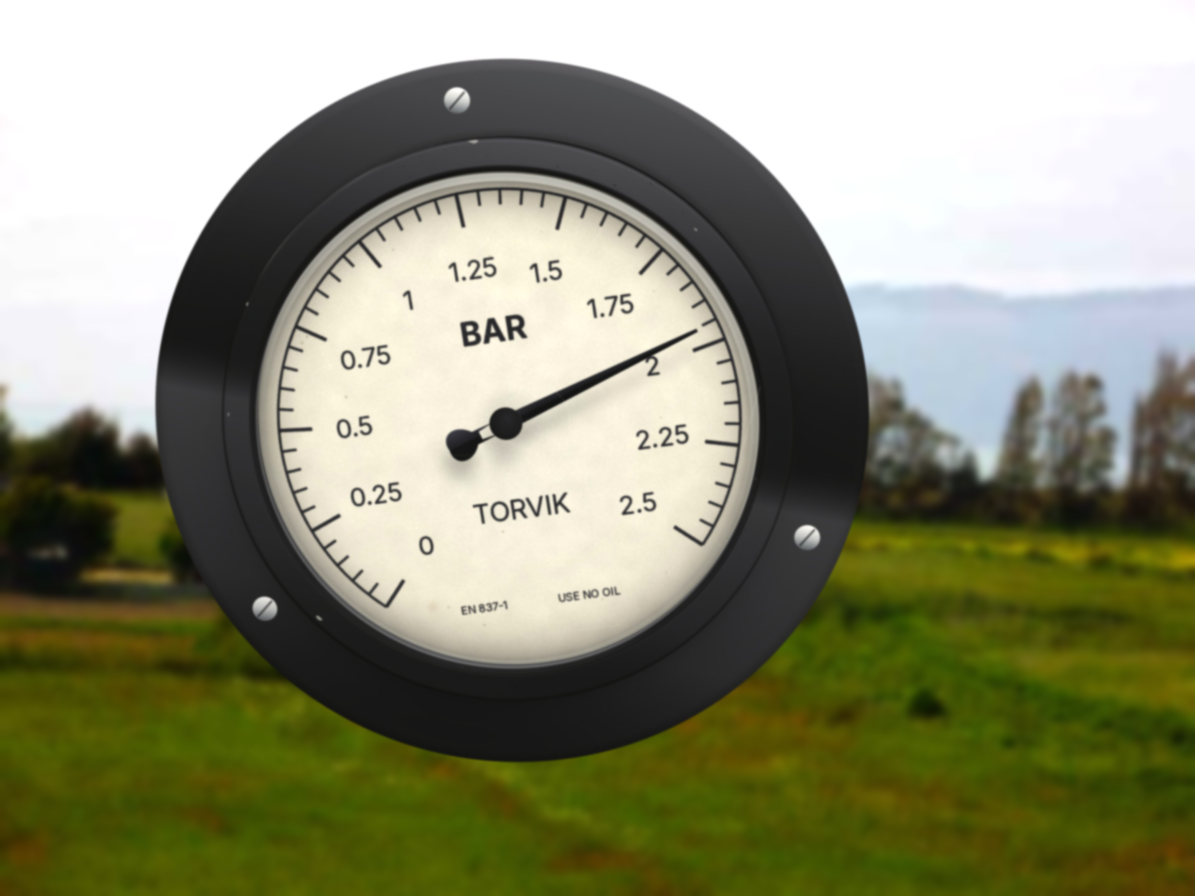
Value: 1.95 (bar)
